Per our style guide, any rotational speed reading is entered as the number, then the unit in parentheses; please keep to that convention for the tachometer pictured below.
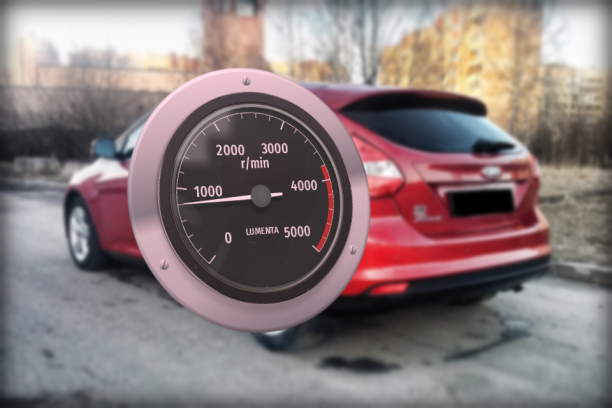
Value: 800 (rpm)
